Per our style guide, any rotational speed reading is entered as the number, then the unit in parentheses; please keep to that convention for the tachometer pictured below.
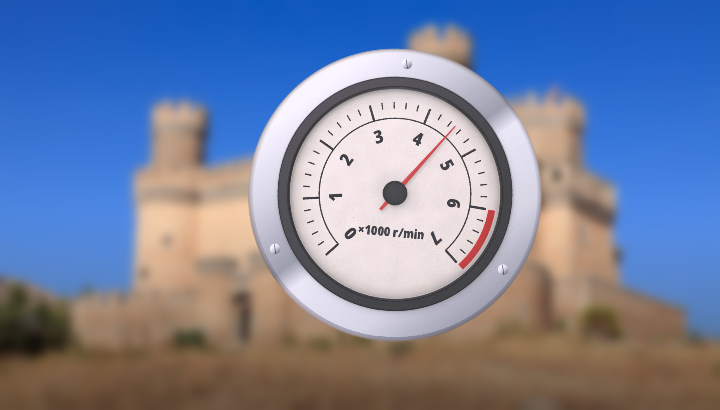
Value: 4500 (rpm)
